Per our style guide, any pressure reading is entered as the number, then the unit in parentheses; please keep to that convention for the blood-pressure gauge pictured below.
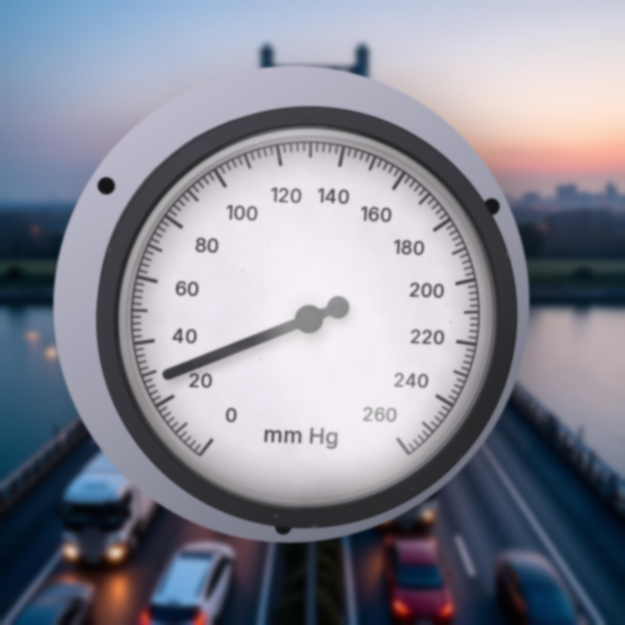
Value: 28 (mmHg)
